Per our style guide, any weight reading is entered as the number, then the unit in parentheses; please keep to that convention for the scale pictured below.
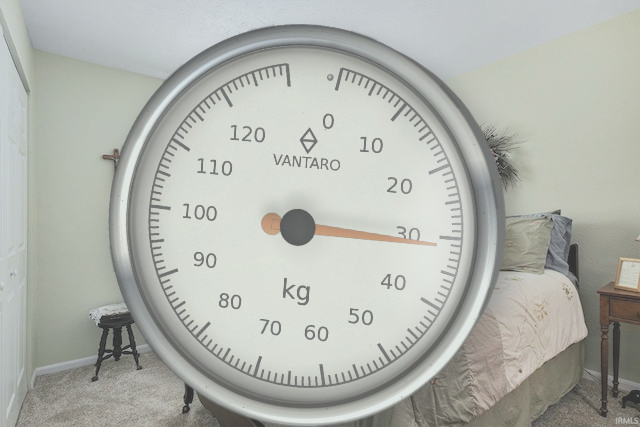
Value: 31 (kg)
